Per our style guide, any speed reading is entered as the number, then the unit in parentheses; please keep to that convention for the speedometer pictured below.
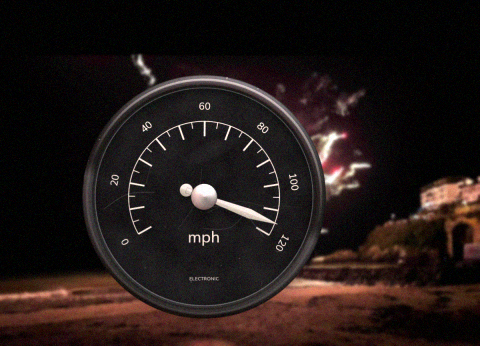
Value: 115 (mph)
